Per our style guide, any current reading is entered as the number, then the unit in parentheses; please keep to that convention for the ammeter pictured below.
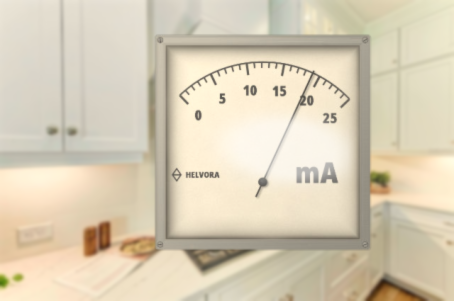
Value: 19 (mA)
